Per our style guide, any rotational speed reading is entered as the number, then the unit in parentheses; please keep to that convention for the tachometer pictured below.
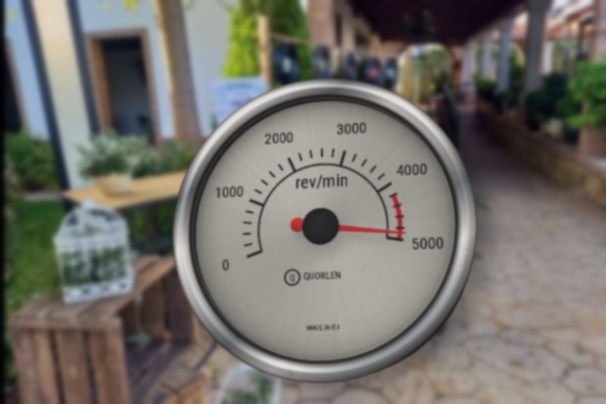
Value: 4900 (rpm)
